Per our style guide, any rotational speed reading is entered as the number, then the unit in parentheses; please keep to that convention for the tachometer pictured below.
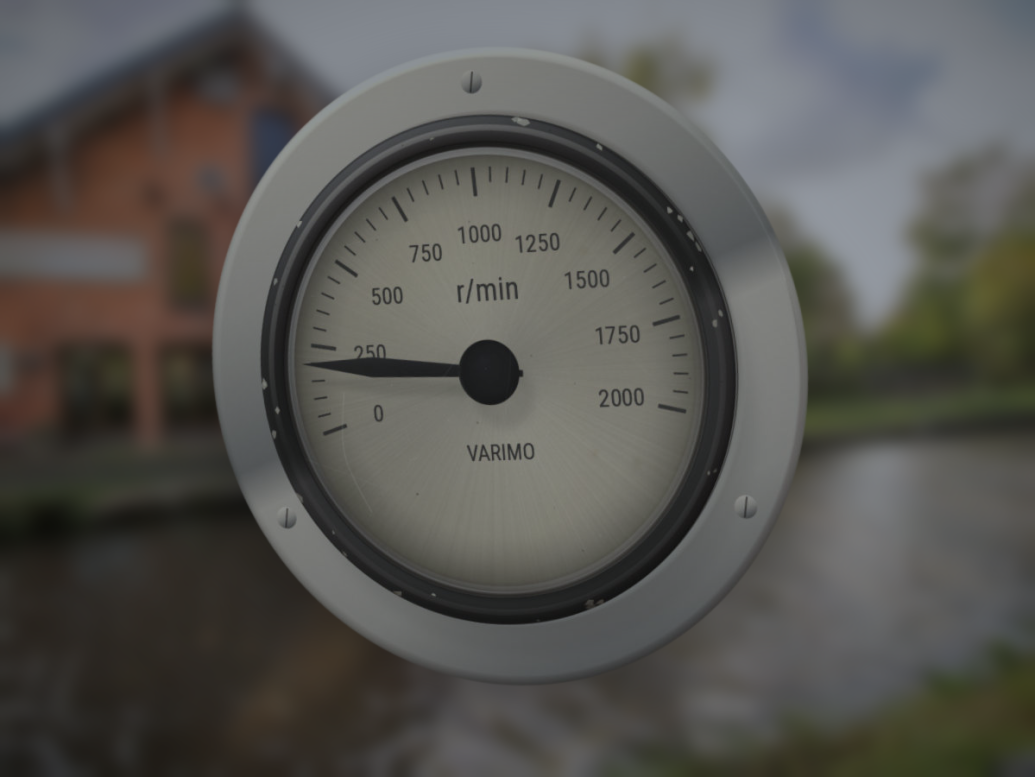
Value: 200 (rpm)
